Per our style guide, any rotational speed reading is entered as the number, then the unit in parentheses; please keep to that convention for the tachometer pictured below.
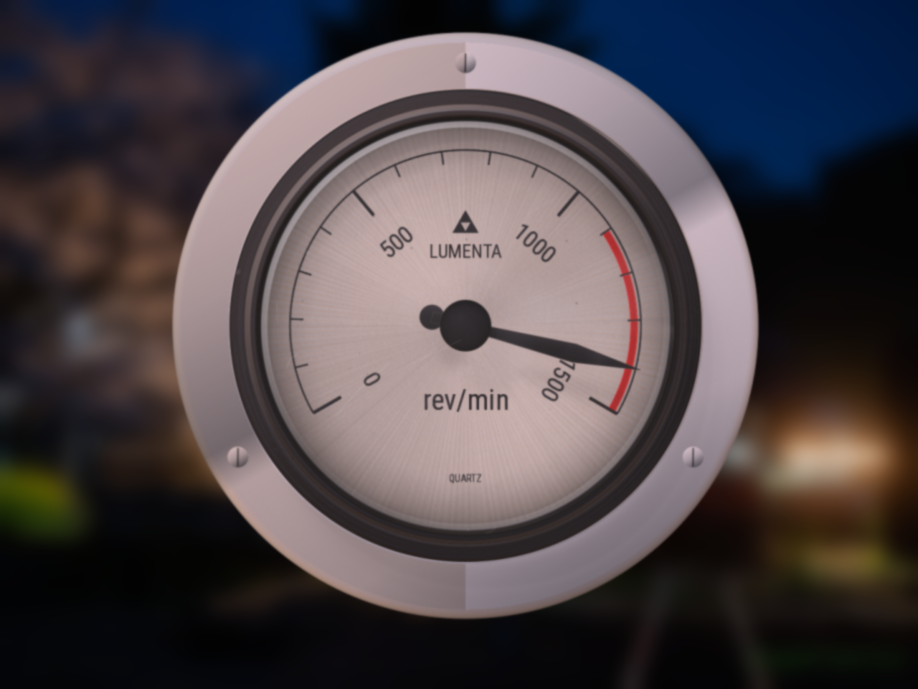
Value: 1400 (rpm)
